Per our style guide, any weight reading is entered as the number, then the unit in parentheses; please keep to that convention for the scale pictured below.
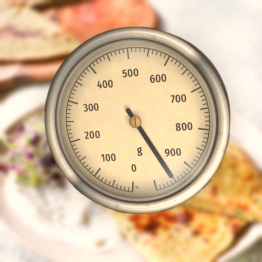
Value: 950 (g)
